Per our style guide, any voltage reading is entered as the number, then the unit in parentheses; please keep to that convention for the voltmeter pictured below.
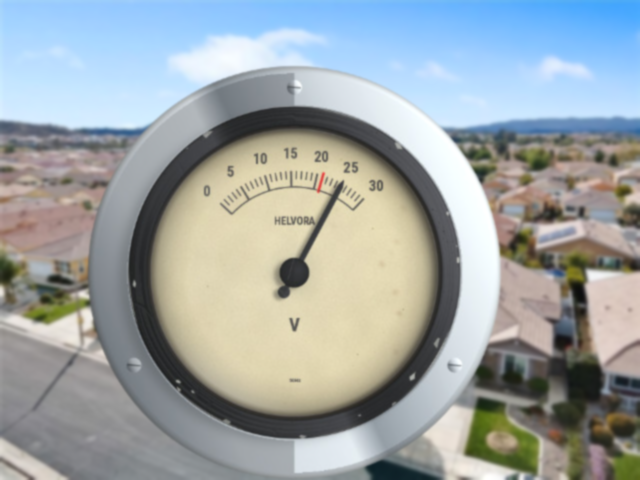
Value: 25 (V)
